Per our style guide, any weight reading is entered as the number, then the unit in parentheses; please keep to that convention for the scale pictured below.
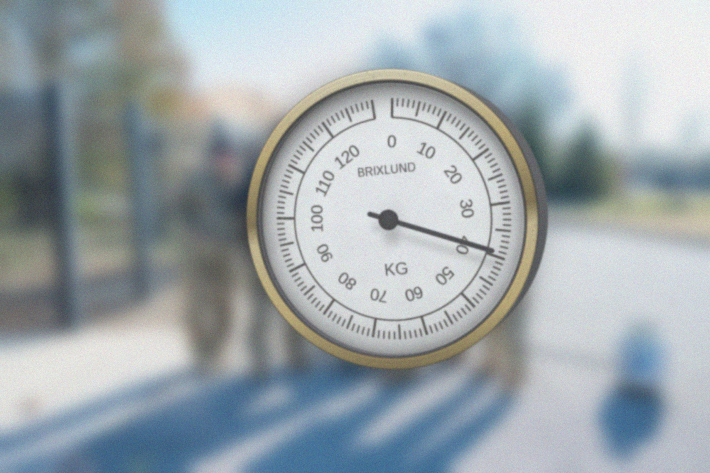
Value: 39 (kg)
